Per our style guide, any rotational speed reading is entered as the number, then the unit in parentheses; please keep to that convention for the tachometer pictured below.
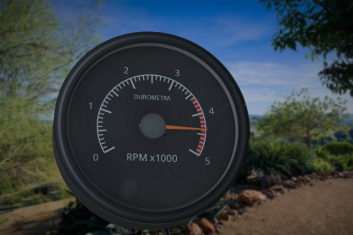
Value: 4400 (rpm)
